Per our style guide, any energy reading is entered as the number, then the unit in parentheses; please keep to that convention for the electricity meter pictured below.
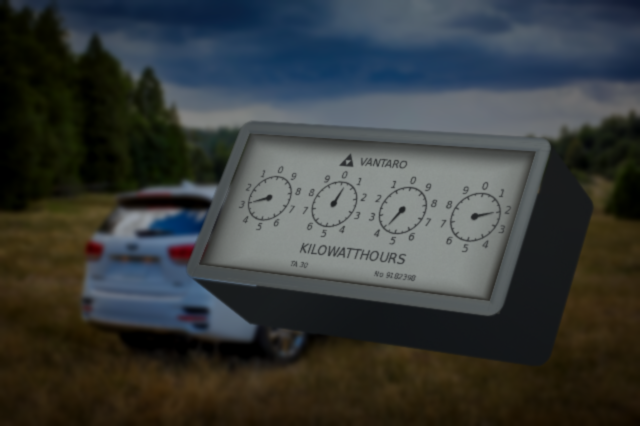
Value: 3042 (kWh)
